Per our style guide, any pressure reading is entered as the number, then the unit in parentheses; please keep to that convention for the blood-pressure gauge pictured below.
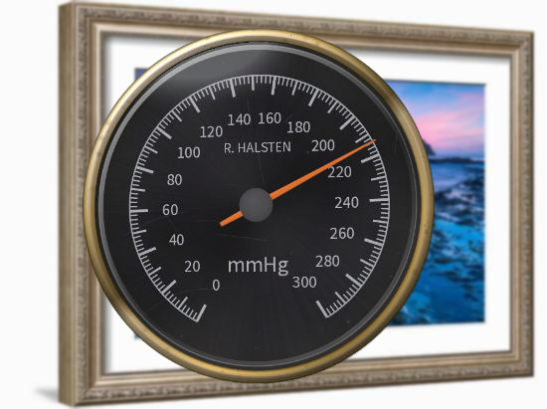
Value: 214 (mmHg)
